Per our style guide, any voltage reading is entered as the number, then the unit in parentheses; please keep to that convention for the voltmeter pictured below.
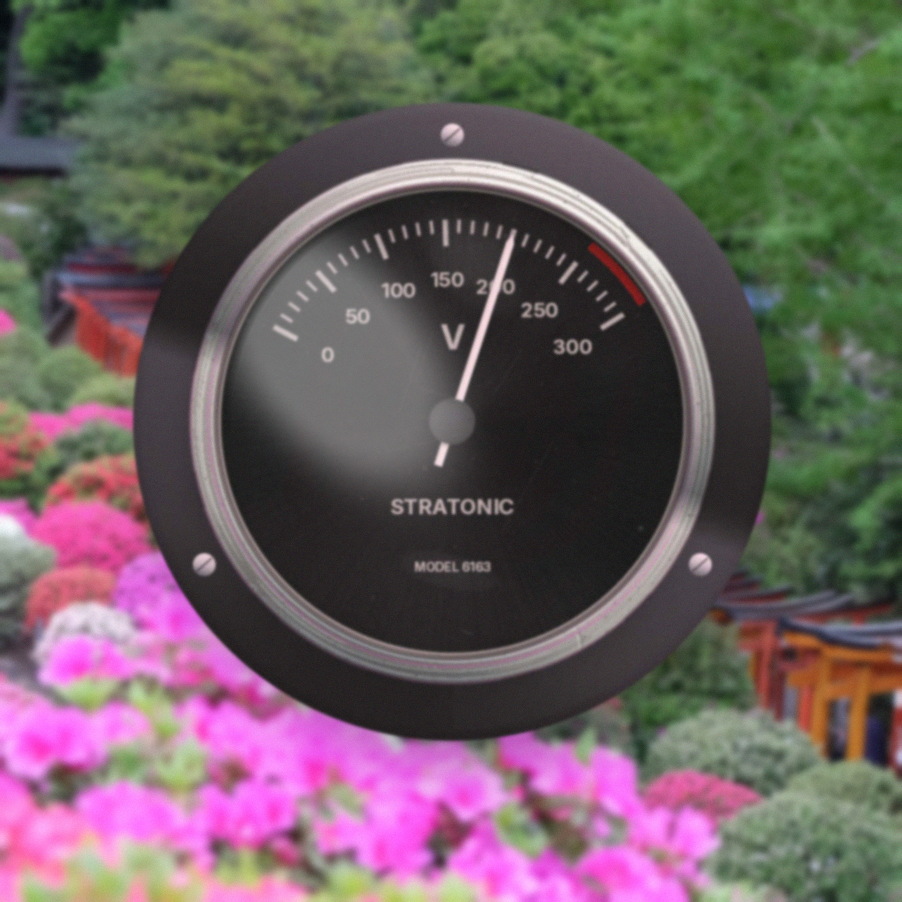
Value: 200 (V)
